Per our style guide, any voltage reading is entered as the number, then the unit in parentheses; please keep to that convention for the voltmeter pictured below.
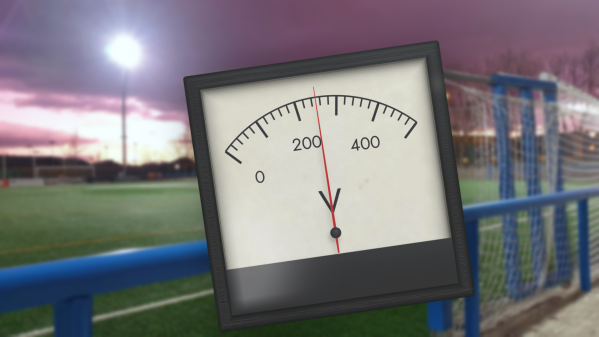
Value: 250 (V)
